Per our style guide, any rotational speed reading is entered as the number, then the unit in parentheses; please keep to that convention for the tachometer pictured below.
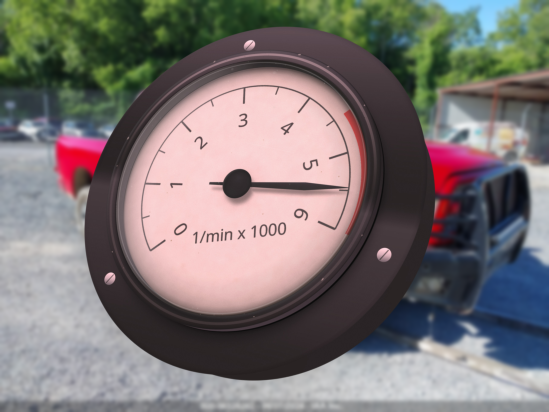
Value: 5500 (rpm)
